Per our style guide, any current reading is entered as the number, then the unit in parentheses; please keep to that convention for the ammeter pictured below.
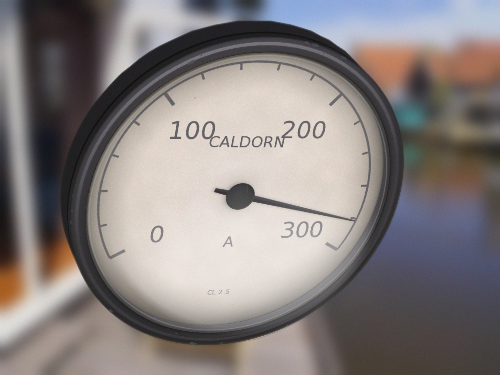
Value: 280 (A)
